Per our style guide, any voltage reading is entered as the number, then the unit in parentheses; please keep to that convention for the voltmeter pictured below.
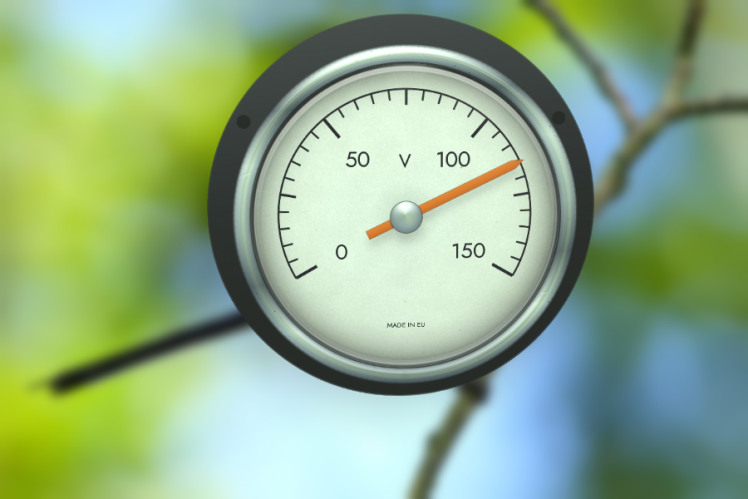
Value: 115 (V)
